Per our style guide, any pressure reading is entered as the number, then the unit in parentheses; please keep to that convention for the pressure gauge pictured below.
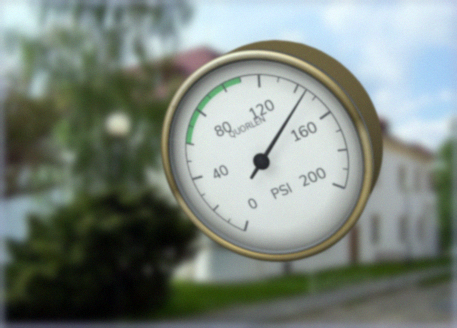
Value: 145 (psi)
